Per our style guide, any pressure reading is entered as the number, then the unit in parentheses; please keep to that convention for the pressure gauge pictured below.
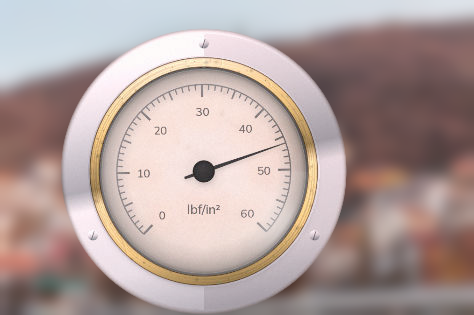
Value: 46 (psi)
